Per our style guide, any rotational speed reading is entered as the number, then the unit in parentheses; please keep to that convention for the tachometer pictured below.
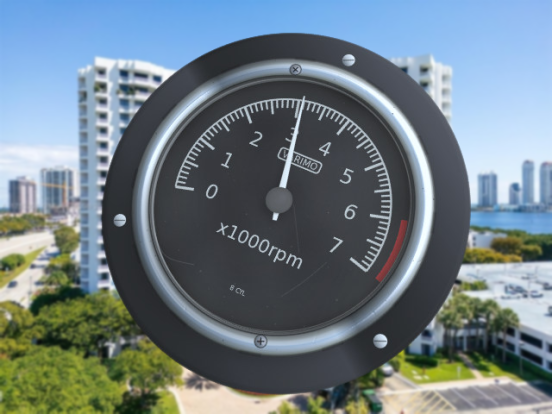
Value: 3100 (rpm)
